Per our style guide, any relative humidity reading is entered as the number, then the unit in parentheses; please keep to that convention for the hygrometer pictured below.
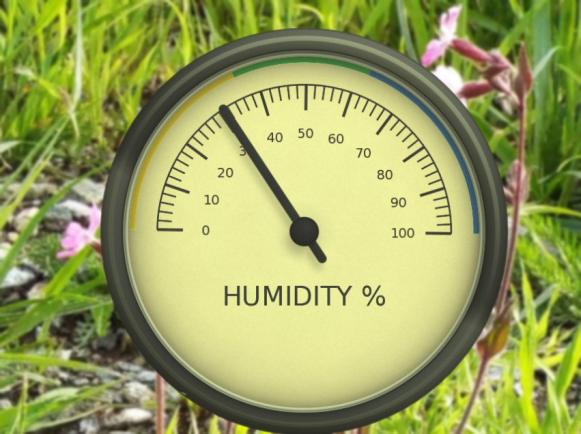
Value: 31 (%)
